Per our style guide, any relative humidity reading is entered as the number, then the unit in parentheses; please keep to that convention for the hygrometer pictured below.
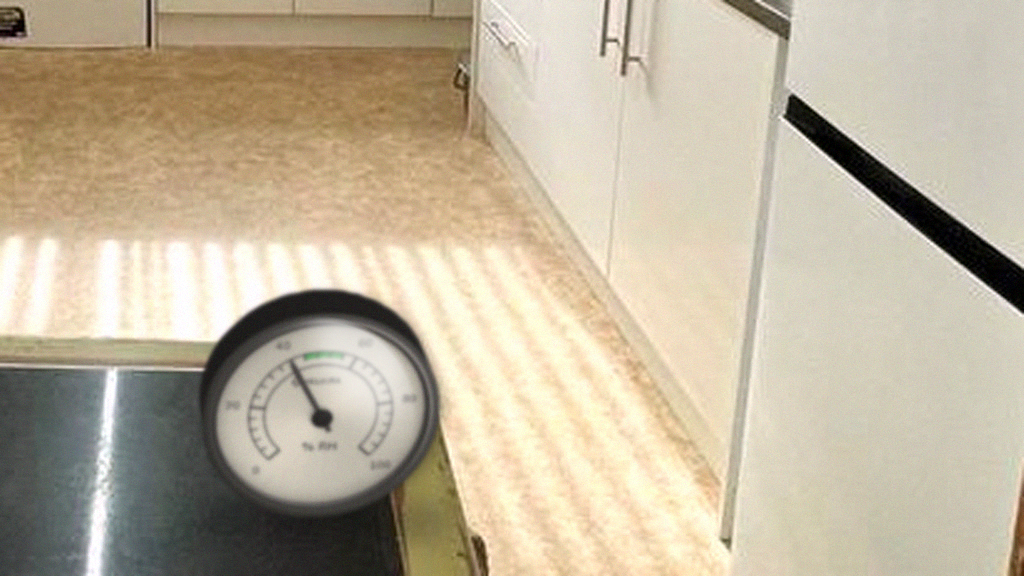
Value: 40 (%)
